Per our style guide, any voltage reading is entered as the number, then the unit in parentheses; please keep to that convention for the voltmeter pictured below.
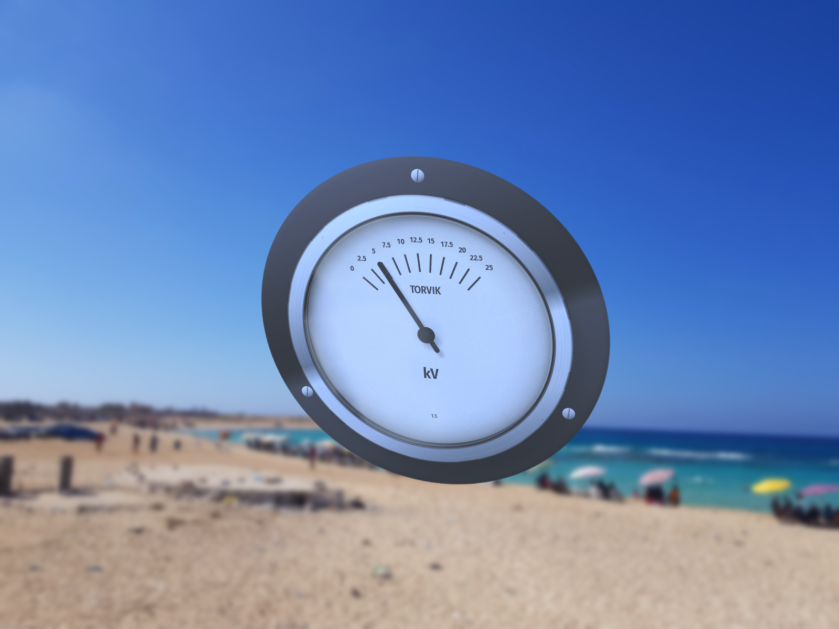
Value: 5 (kV)
